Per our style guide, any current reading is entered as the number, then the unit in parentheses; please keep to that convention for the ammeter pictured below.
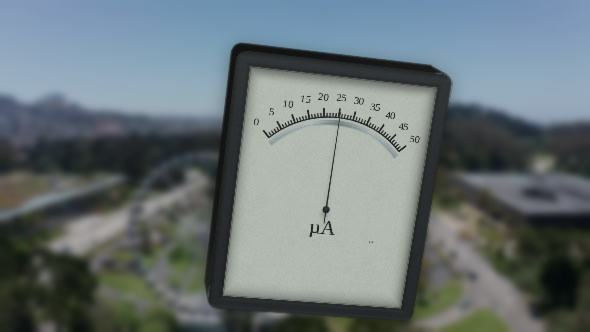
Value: 25 (µA)
